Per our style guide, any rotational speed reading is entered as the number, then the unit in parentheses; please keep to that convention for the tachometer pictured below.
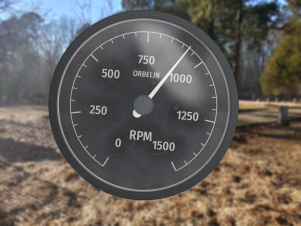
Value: 925 (rpm)
